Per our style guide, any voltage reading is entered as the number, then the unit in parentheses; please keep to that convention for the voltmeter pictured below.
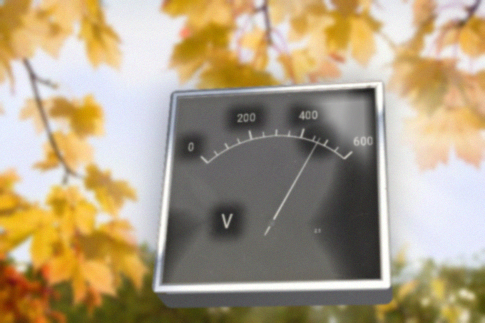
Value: 475 (V)
